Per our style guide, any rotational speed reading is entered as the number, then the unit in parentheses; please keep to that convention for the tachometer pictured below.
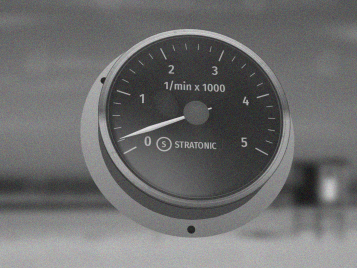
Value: 200 (rpm)
